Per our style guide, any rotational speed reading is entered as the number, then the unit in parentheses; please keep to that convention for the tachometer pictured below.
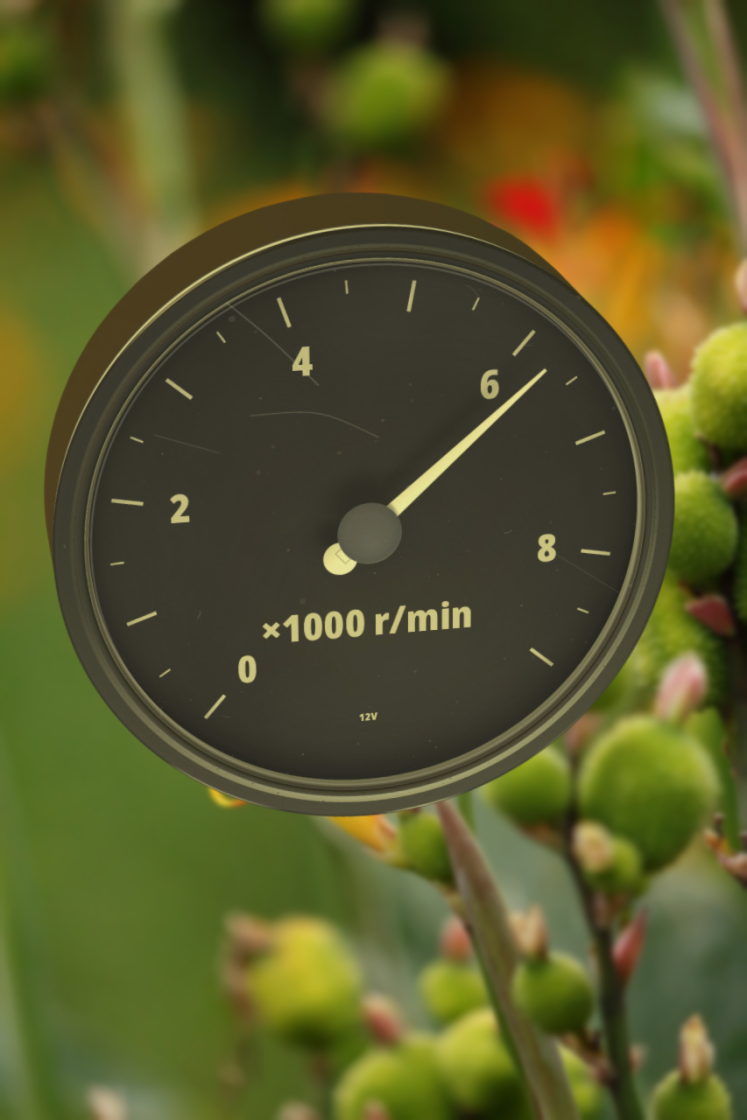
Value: 6250 (rpm)
